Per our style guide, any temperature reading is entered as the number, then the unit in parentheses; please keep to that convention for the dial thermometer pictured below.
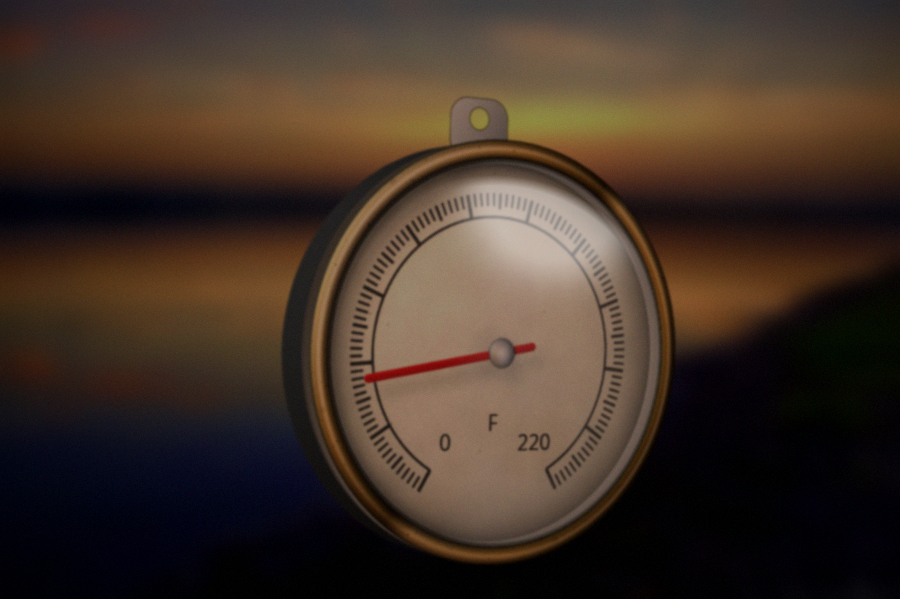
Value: 36 (°F)
